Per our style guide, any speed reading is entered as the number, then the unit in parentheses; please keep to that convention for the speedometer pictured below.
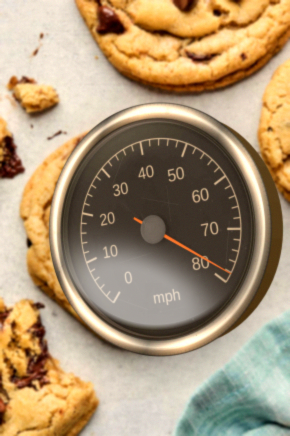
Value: 78 (mph)
